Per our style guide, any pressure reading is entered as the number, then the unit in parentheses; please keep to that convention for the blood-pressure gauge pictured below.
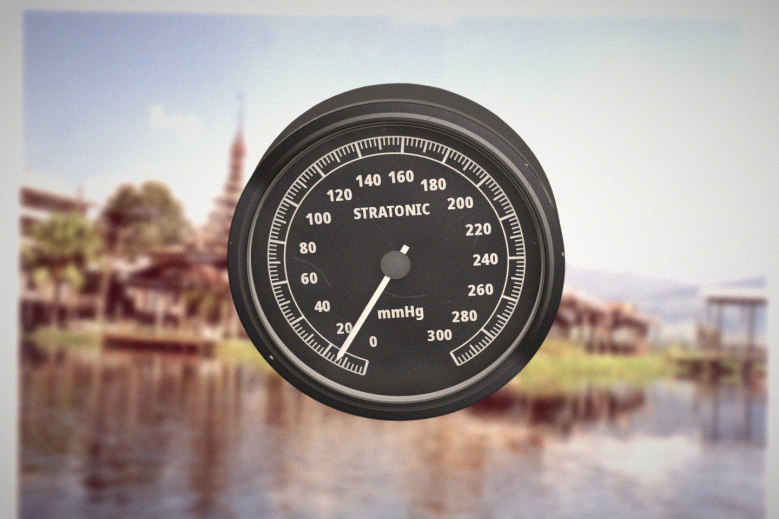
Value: 14 (mmHg)
